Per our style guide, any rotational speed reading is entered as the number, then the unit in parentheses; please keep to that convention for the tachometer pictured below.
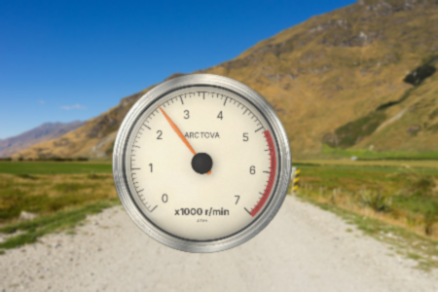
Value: 2500 (rpm)
